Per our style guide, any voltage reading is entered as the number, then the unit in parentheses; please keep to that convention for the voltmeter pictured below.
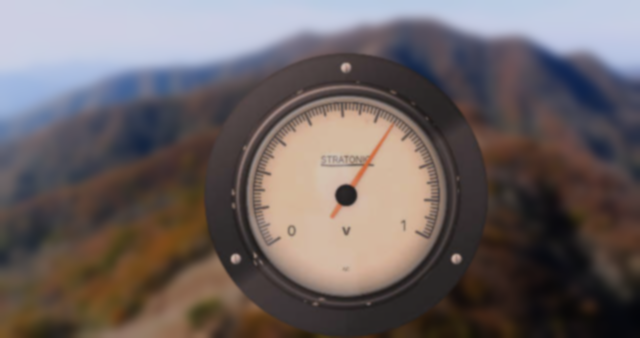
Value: 0.65 (V)
